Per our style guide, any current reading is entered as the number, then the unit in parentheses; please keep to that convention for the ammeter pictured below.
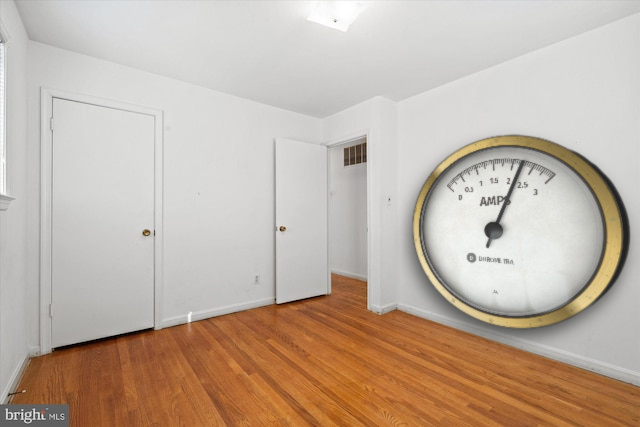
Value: 2.25 (A)
